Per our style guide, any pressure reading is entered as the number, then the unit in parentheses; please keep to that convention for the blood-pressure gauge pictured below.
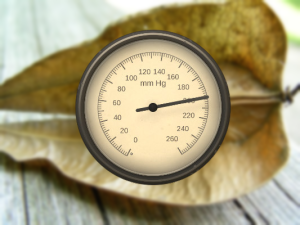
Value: 200 (mmHg)
